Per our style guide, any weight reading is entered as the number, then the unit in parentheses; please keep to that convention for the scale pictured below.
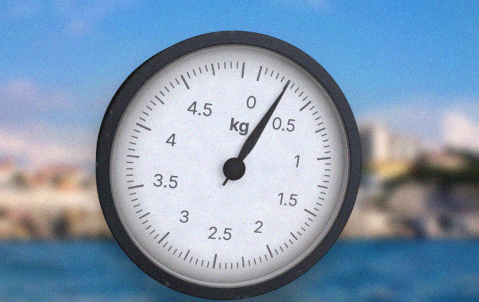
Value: 0.25 (kg)
